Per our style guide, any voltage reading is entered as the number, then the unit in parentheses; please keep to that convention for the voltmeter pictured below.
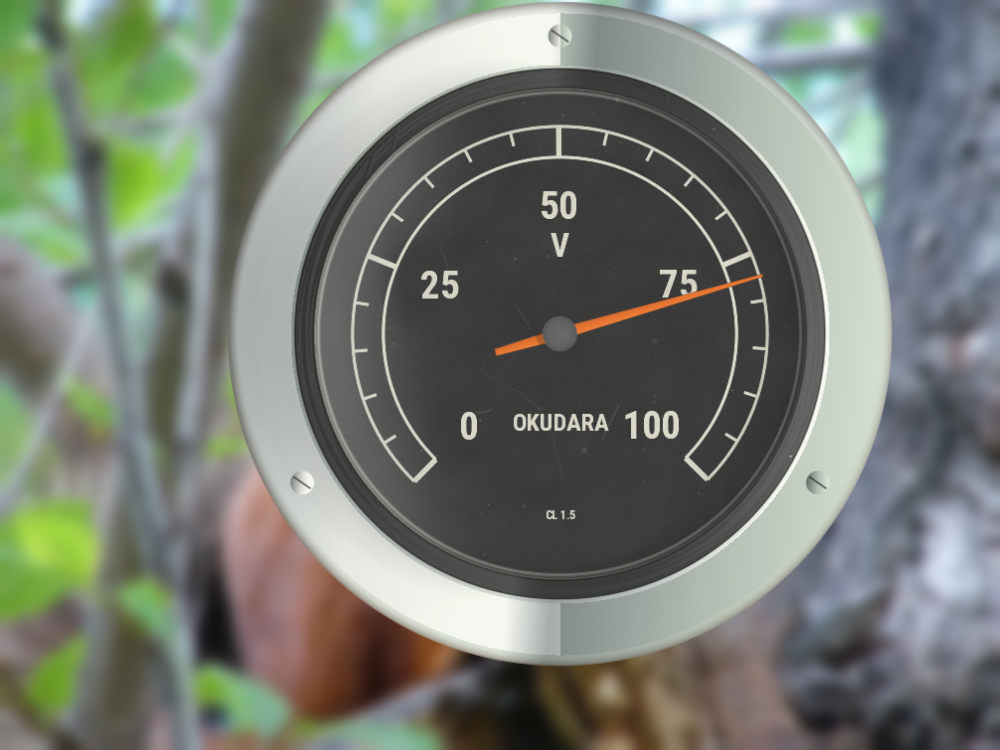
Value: 77.5 (V)
